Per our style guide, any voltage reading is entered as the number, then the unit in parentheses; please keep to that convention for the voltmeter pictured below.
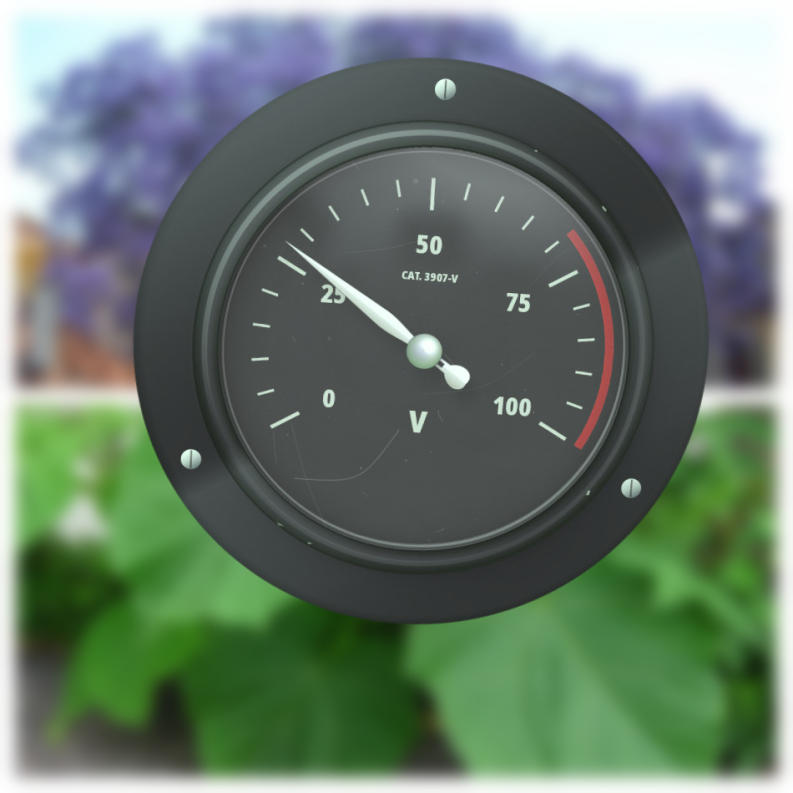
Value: 27.5 (V)
